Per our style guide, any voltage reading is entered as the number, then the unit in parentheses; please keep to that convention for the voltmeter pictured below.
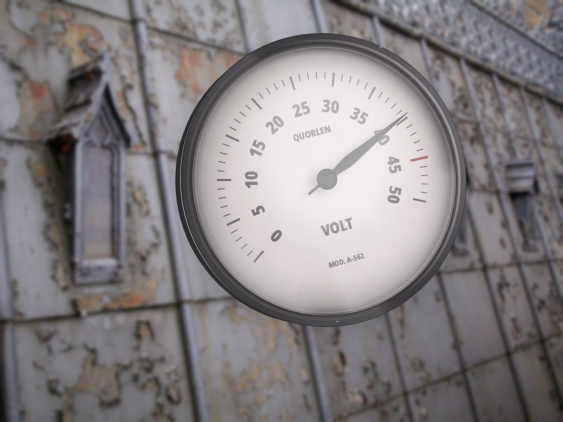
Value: 39.5 (V)
